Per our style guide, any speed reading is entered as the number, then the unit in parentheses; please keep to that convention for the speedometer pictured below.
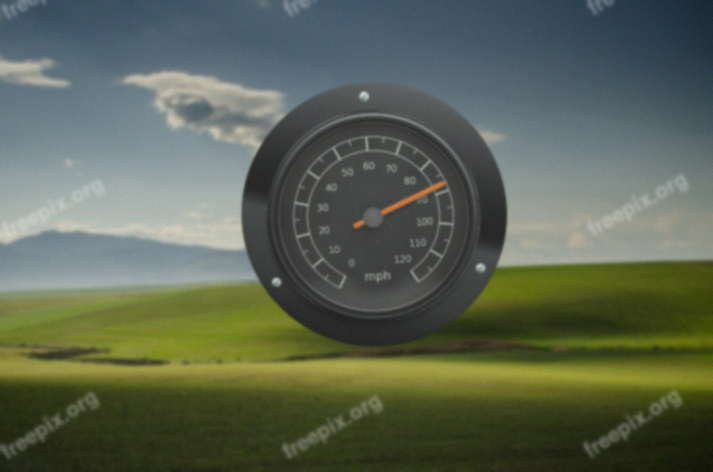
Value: 87.5 (mph)
